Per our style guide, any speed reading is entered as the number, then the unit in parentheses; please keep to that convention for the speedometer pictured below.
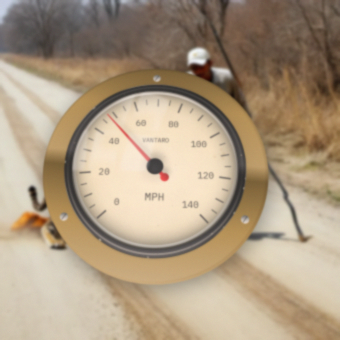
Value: 47.5 (mph)
